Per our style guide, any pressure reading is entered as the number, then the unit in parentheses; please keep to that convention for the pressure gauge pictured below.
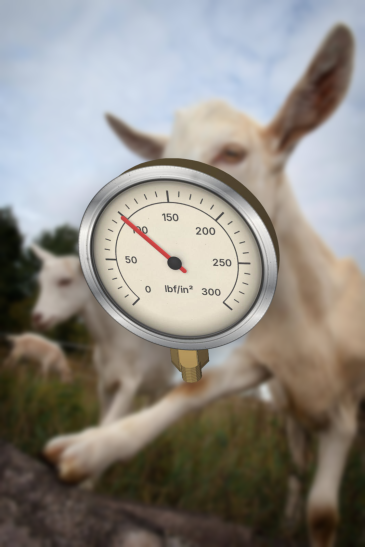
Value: 100 (psi)
